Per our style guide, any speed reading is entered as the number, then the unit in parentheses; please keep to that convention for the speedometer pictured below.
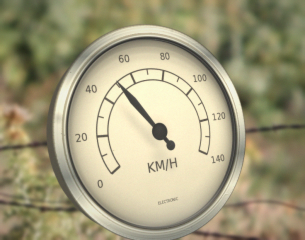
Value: 50 (km/h)
